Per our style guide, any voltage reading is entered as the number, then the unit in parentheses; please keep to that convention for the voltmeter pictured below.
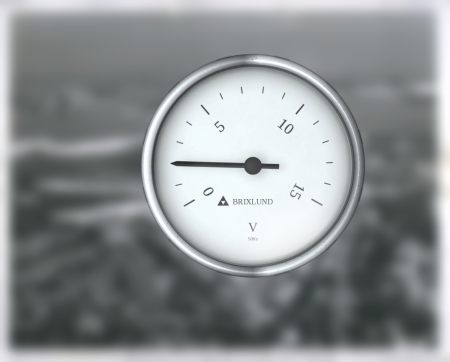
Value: 2 (V)
